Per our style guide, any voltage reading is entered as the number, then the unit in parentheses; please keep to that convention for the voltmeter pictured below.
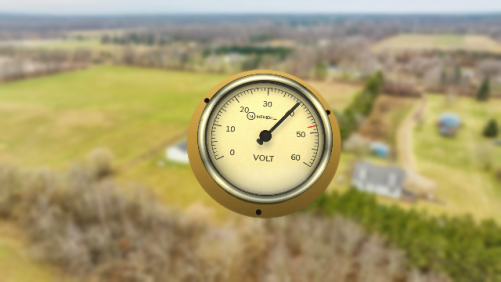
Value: 40 (V)
